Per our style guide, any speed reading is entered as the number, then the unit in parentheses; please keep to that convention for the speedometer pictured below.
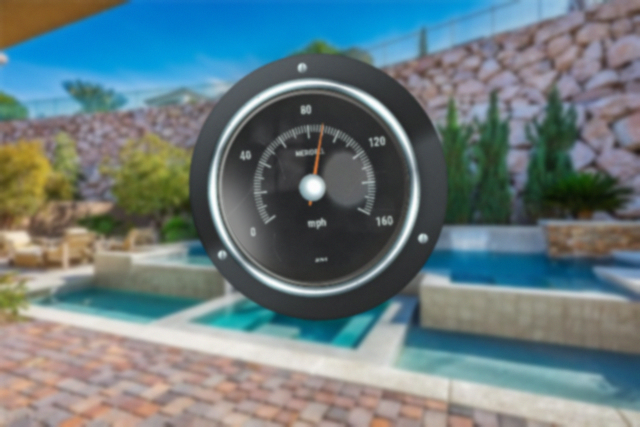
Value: 90 (mph)
